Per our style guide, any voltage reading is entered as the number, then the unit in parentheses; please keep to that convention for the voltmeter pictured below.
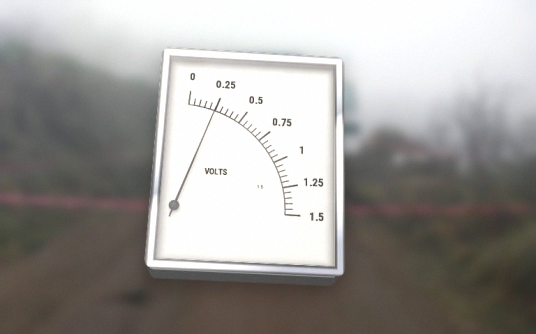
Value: 0.25 (V)
